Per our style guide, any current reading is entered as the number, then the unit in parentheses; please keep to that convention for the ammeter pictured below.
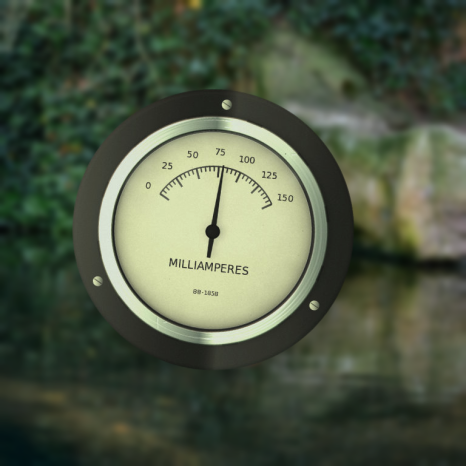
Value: 80 (mA)
